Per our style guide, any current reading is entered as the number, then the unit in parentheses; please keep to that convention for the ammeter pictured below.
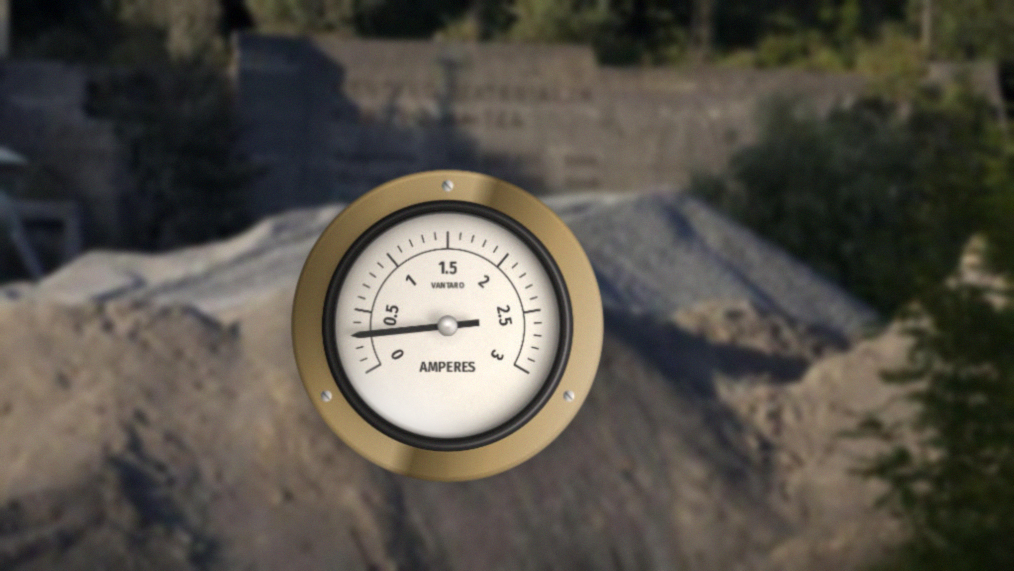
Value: 0.3 (A)
